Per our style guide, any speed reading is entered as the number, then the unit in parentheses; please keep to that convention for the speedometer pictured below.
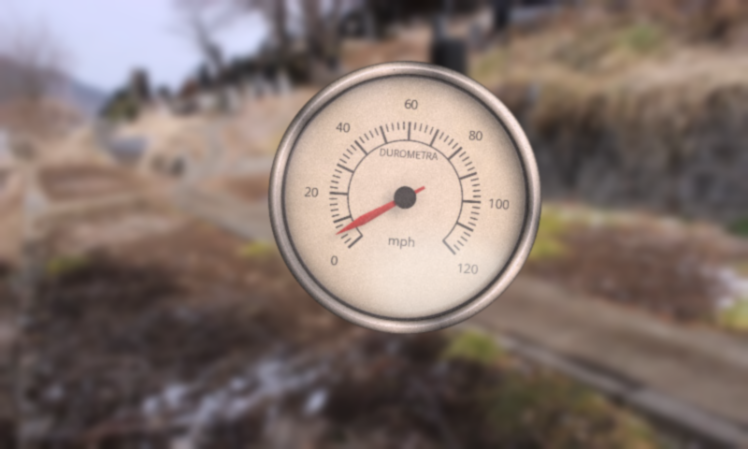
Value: 6 (mph)
